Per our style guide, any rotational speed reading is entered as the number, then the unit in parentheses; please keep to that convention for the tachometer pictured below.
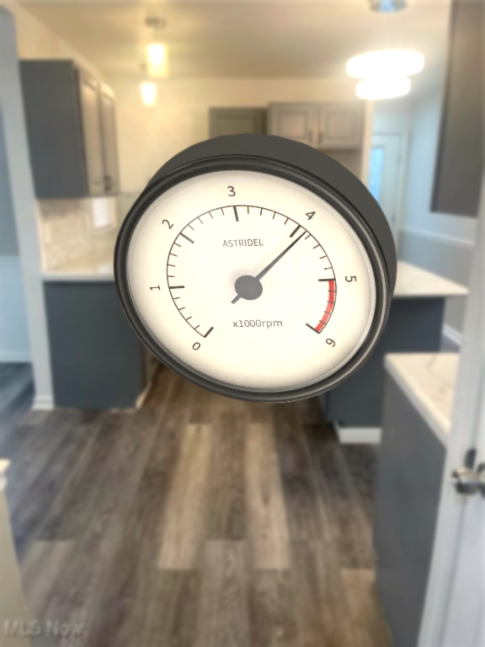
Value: 4100 (rpm)
